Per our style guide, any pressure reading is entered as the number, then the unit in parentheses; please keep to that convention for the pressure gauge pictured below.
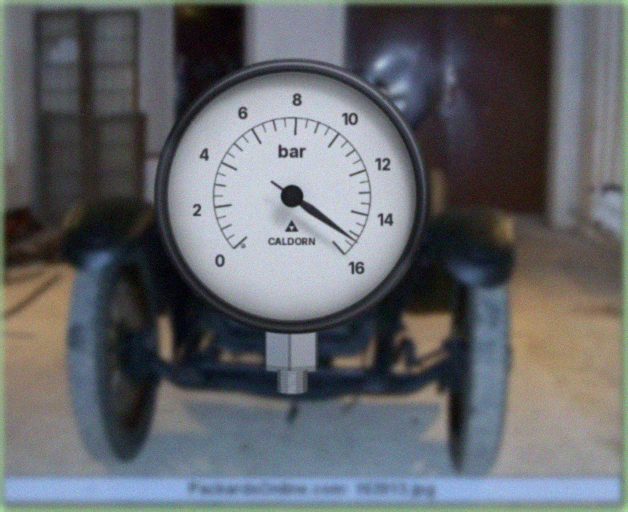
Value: 15.25 (bar)
